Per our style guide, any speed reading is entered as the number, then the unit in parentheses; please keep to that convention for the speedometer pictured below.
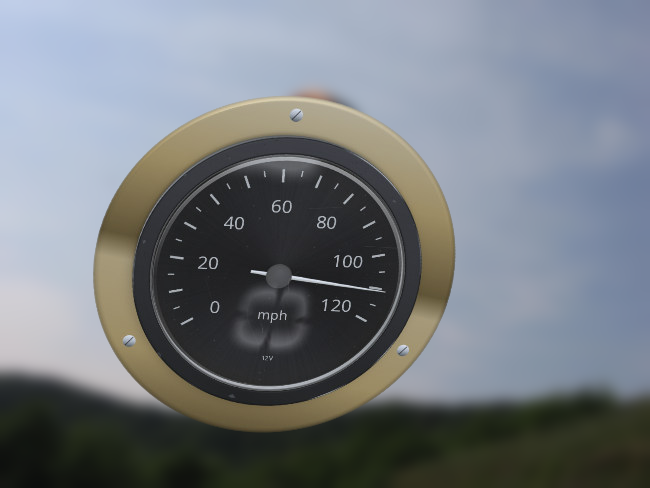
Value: 110 (mph)
